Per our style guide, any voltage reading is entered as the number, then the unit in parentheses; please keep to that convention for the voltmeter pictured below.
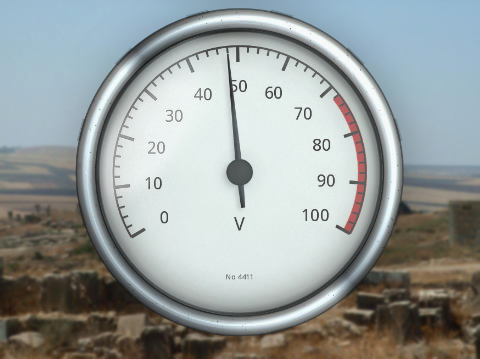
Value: 48 (V)
